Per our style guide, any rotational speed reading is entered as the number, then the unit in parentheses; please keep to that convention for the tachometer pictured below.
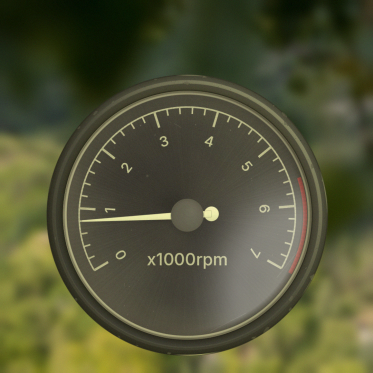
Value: 800 (rpm)
